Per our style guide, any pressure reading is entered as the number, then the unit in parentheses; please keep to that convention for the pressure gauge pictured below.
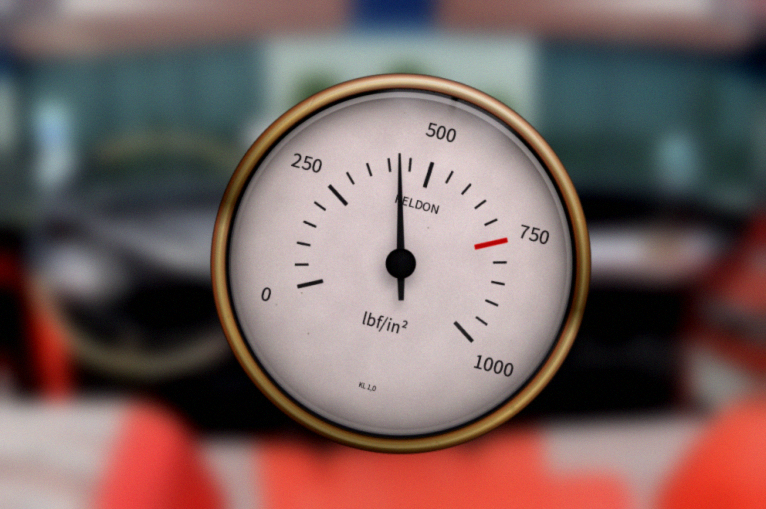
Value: 425 (psi)
